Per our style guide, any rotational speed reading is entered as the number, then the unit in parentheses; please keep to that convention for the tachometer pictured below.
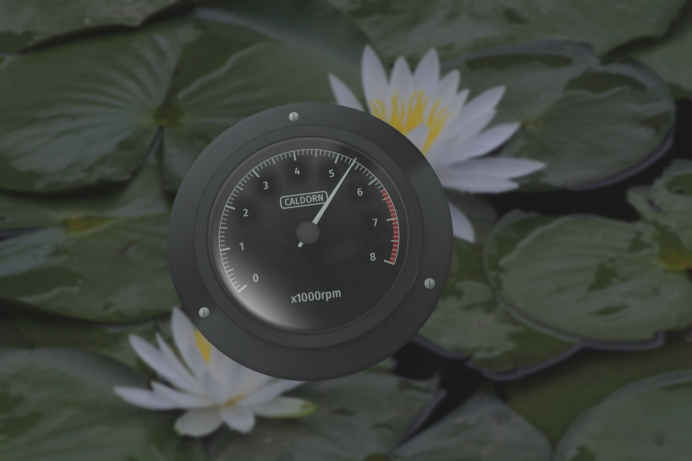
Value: 5400 (rpm)
